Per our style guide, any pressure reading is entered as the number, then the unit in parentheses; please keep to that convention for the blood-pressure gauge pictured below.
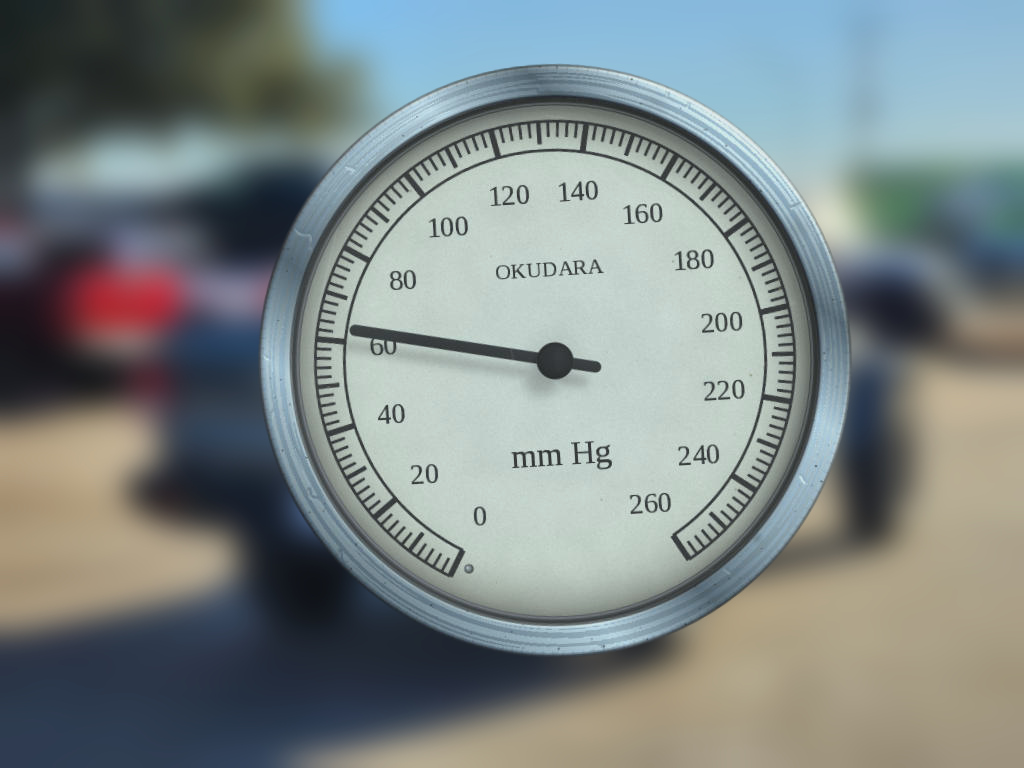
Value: 63 (mmHg)
